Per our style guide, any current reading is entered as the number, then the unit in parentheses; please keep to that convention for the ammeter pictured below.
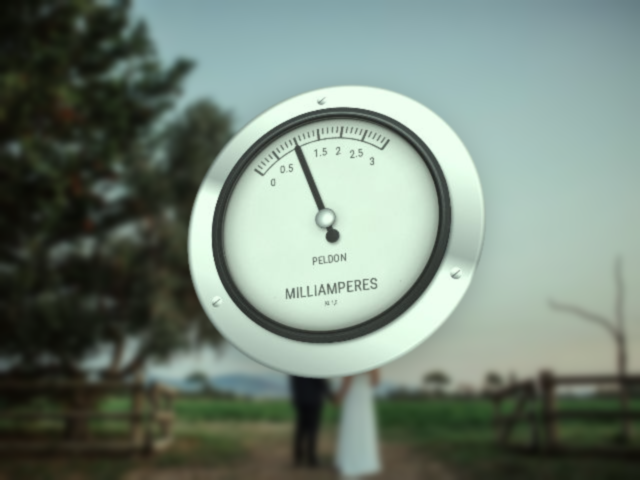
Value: 1 (mA)
